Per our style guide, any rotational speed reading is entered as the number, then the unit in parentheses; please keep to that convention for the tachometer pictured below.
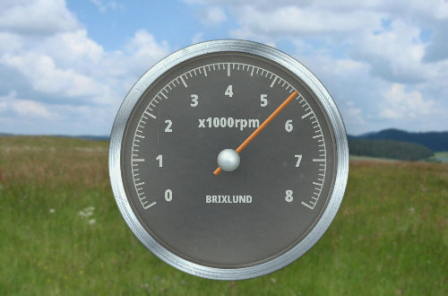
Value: 5500 (rpm)
